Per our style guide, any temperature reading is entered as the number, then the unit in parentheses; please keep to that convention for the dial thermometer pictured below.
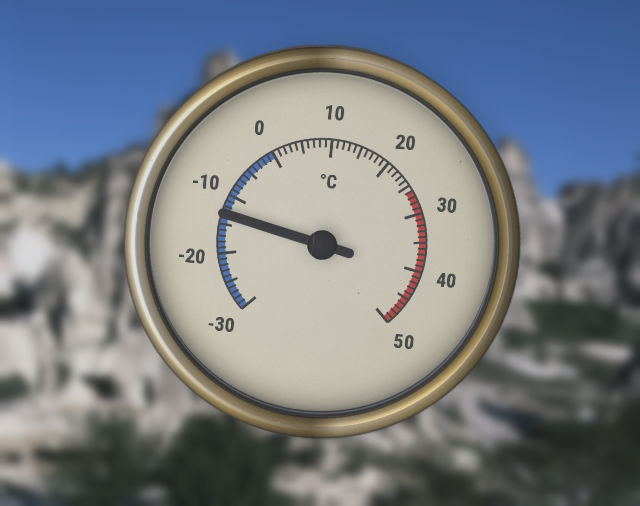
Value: -13 (°C)
